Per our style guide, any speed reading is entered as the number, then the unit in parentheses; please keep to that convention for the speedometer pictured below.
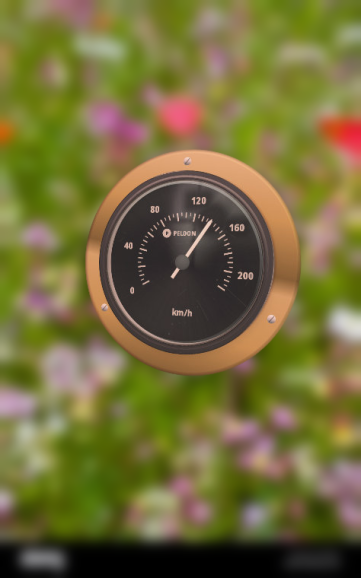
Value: 140 (km/h)
